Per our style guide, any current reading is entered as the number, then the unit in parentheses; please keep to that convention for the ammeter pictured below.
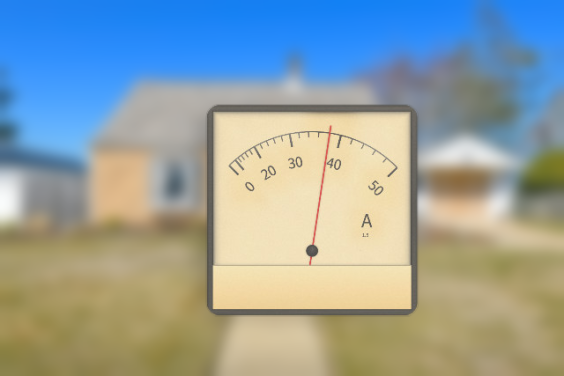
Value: 38 (A)
